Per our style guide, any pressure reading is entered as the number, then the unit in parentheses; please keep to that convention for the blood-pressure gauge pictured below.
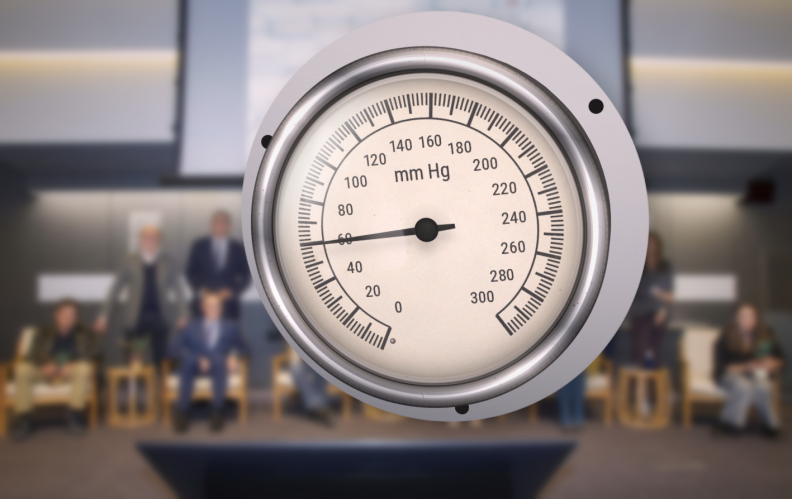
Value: 60 (mmHg)
